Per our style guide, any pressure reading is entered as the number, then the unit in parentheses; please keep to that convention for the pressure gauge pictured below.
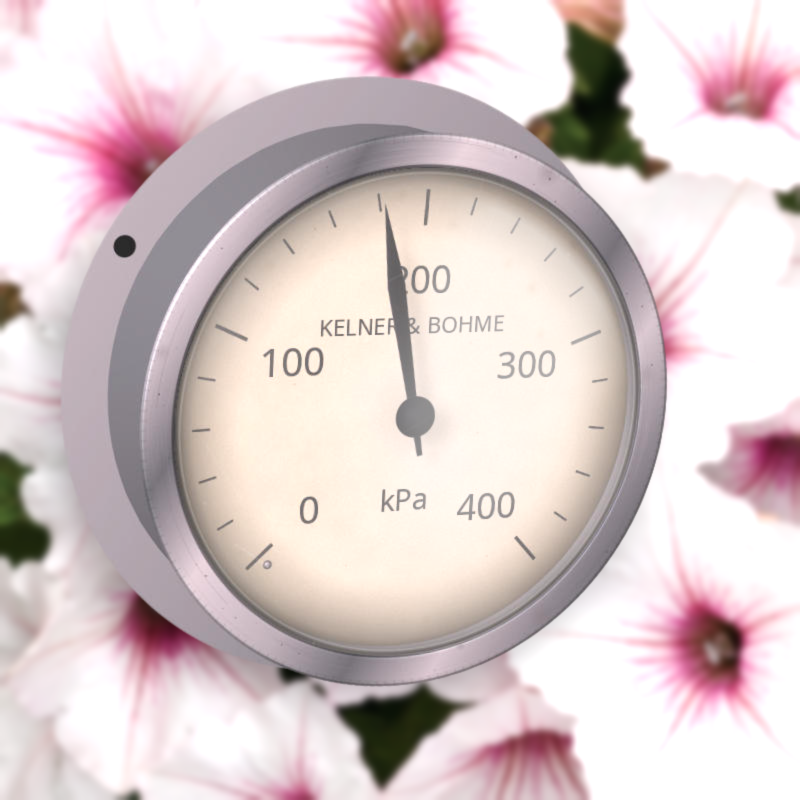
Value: 180 (kPa)
